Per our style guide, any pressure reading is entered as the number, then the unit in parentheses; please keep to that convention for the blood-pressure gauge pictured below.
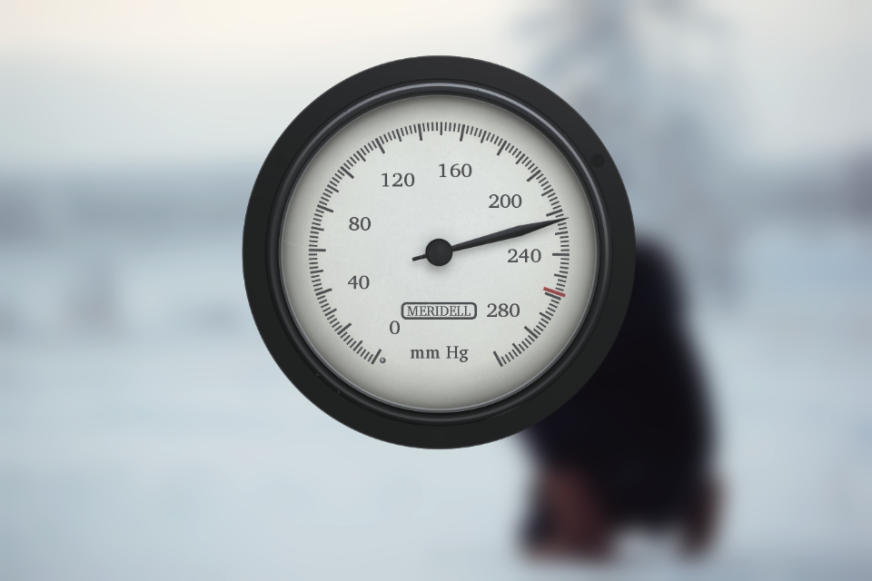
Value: 224 (mmHg)
